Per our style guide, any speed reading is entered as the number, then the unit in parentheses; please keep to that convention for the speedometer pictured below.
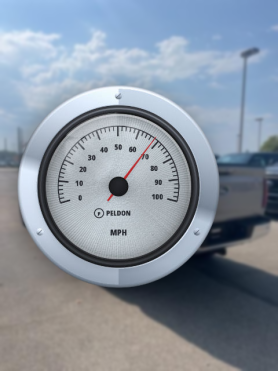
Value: 68 (mph)
